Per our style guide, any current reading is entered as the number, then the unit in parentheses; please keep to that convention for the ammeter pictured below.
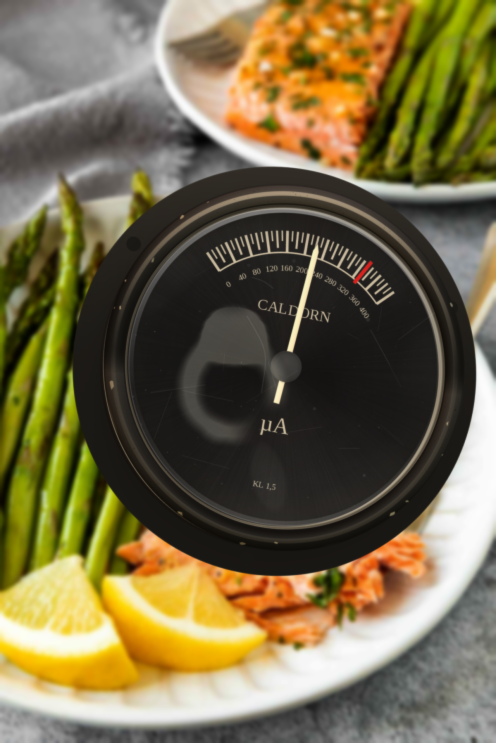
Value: 220 (µA)
